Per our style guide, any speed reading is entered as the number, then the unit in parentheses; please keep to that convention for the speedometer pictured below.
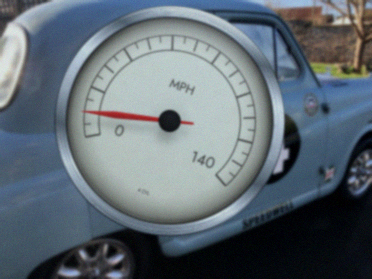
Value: 10 (mph)
